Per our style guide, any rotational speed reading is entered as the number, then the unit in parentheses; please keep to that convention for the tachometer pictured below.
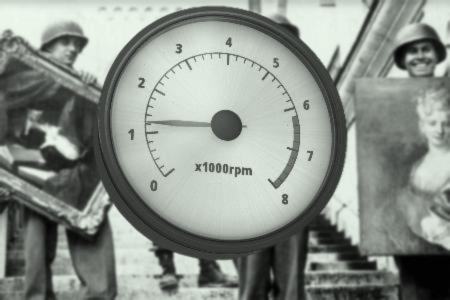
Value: 1200 (rpm)
